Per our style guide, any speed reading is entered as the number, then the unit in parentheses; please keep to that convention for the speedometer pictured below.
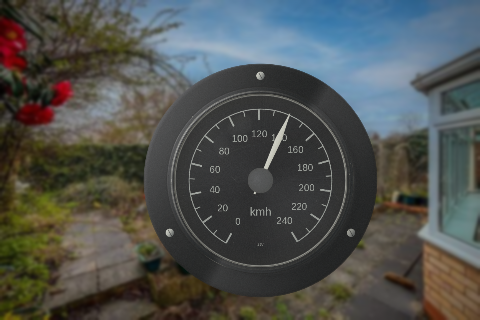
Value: 140 (km/h)
